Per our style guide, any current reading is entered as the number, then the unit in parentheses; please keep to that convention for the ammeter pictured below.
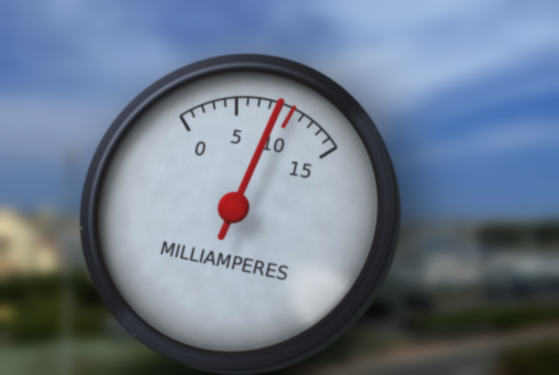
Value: 9 (mA)
